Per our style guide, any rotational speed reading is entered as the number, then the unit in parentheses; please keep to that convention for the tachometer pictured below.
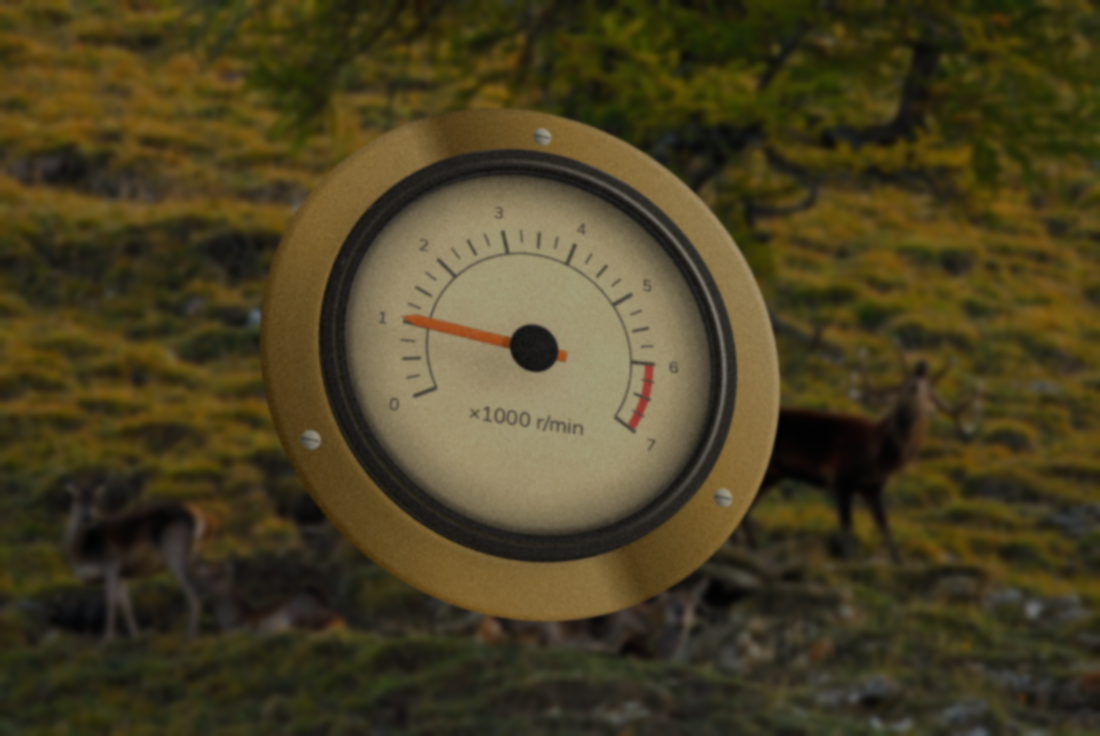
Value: 1000 (rpm)
